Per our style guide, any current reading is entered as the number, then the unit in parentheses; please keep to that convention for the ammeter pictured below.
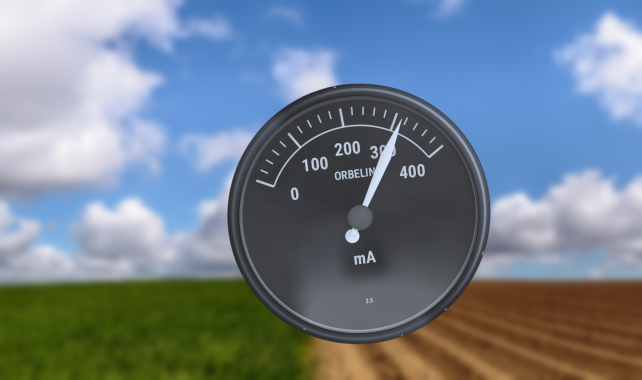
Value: 310 (mA)
